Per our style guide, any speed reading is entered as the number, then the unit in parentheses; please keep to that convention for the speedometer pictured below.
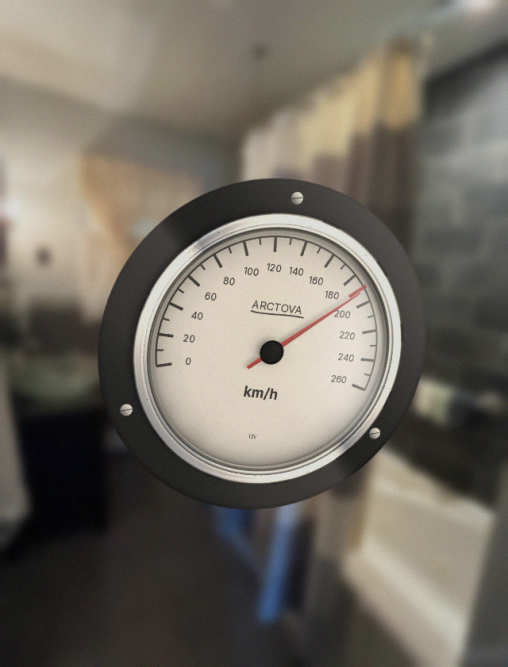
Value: 190 (km/h)
